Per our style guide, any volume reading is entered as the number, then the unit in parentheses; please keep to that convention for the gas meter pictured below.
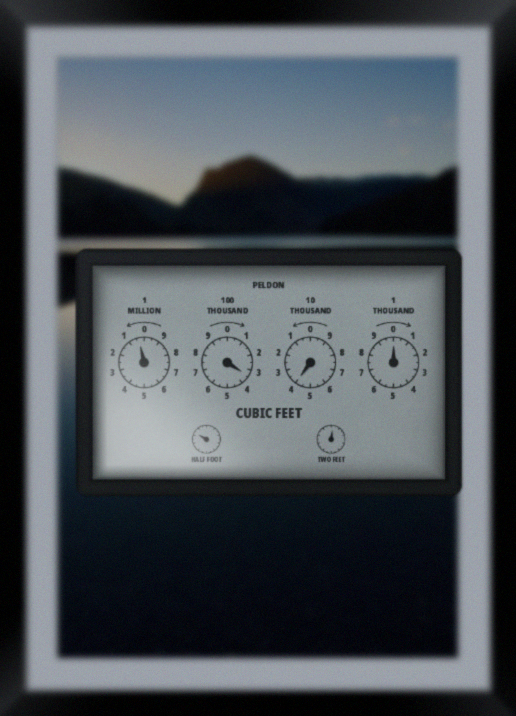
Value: 34000 (ft³)
